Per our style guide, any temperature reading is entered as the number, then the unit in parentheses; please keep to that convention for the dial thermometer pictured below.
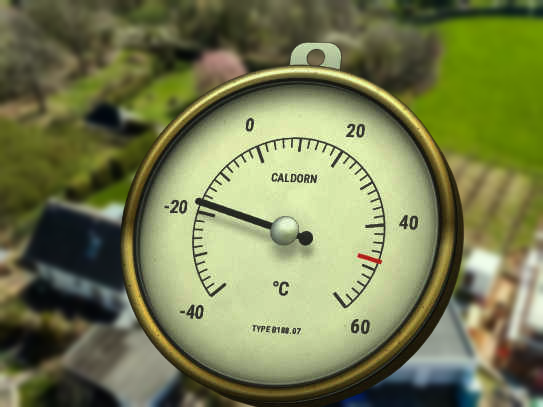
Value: -18 (°C)
